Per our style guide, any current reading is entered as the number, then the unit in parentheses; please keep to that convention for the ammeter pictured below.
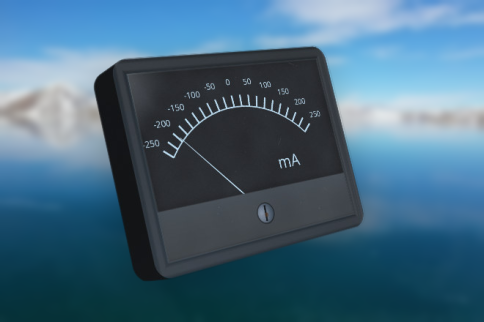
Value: -200 (mA)
